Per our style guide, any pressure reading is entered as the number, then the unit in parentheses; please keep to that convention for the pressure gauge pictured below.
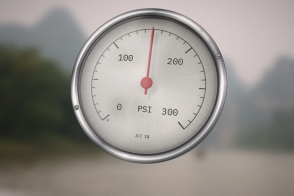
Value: 150 (psi)
